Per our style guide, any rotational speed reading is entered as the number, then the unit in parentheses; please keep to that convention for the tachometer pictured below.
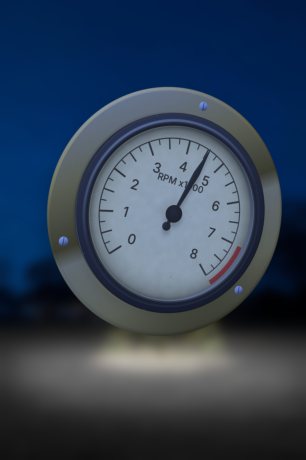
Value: 4500 (rpm)
